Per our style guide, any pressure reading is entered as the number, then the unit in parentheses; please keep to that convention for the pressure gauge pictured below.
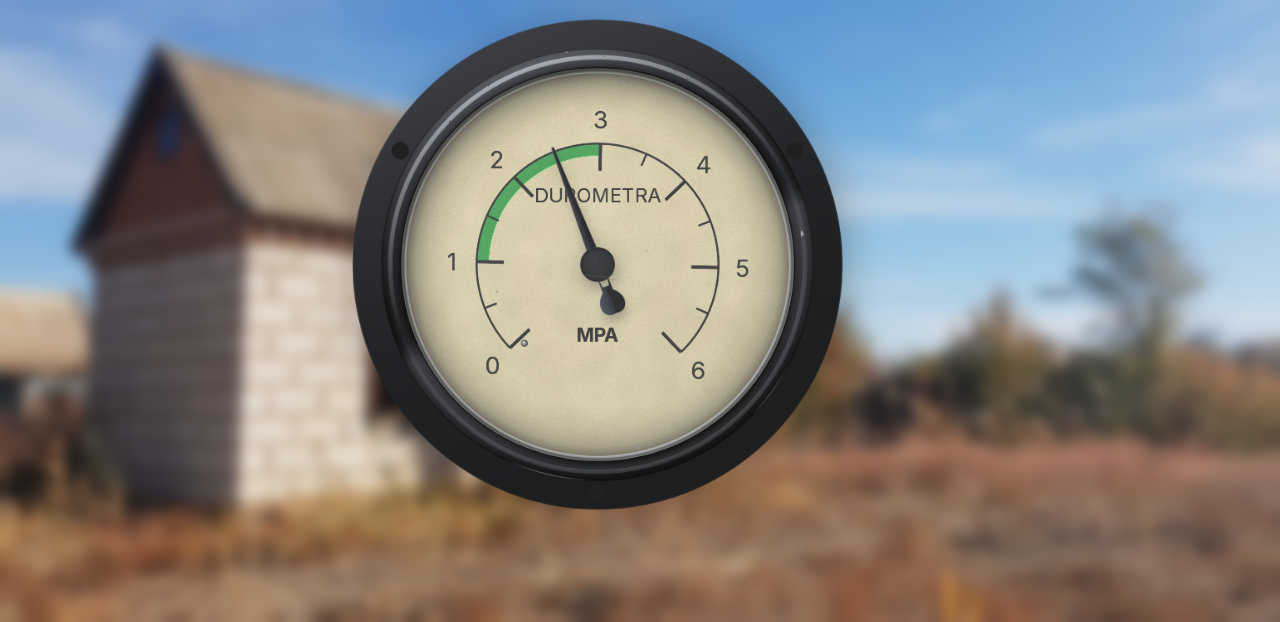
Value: 2.5 (MPa)
